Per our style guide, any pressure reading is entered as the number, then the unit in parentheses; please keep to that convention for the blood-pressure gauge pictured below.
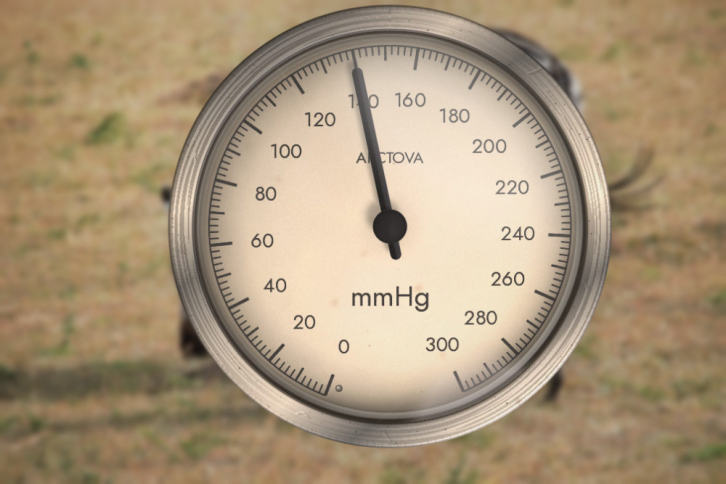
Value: 140 (mmHg)
